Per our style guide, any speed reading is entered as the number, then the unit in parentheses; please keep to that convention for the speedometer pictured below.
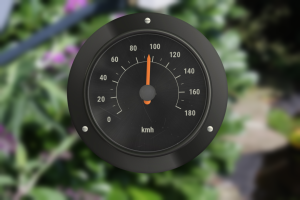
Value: 95 (km/h)
